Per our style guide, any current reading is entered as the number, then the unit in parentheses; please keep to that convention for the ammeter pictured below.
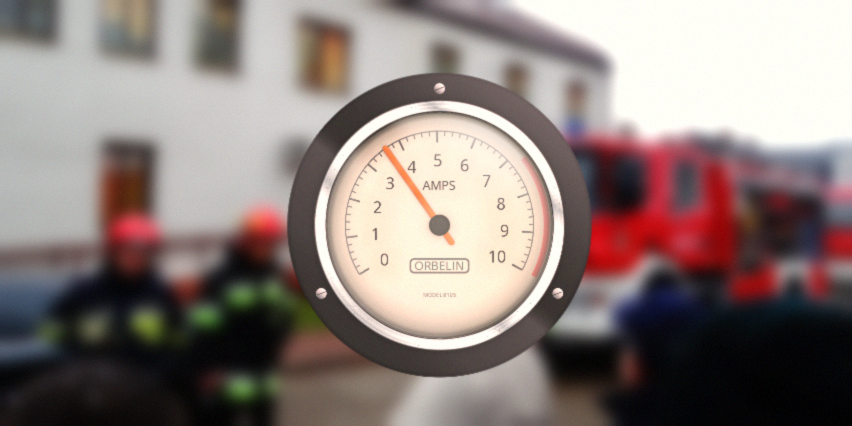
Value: 3.6 (A)
